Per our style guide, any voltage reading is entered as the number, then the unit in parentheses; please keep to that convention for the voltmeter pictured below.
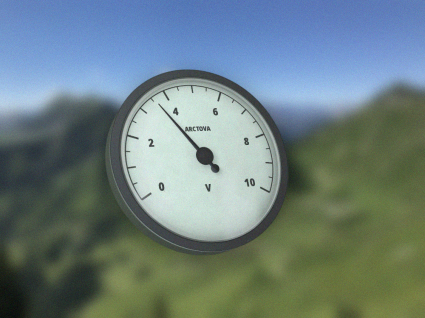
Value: 3.5 (V)
